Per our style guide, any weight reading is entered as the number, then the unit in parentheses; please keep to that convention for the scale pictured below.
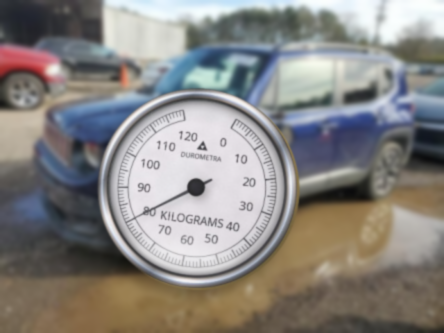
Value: 80 (kg)
